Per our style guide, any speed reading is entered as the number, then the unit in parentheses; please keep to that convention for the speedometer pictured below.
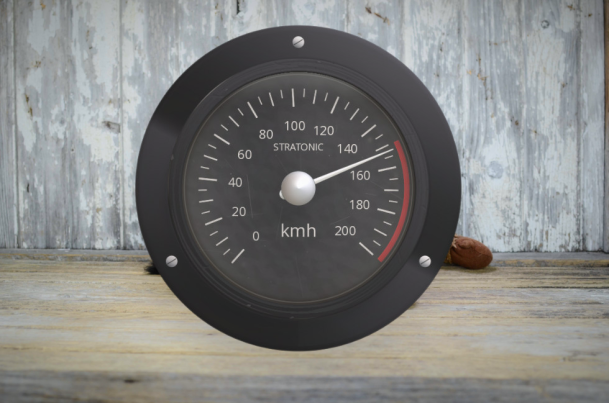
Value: 152.5 (km/h)
